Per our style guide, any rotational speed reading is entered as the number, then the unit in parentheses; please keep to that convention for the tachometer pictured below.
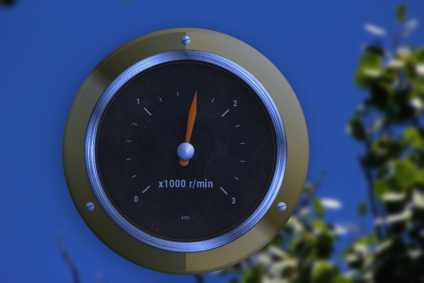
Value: 1600 (rpm)
